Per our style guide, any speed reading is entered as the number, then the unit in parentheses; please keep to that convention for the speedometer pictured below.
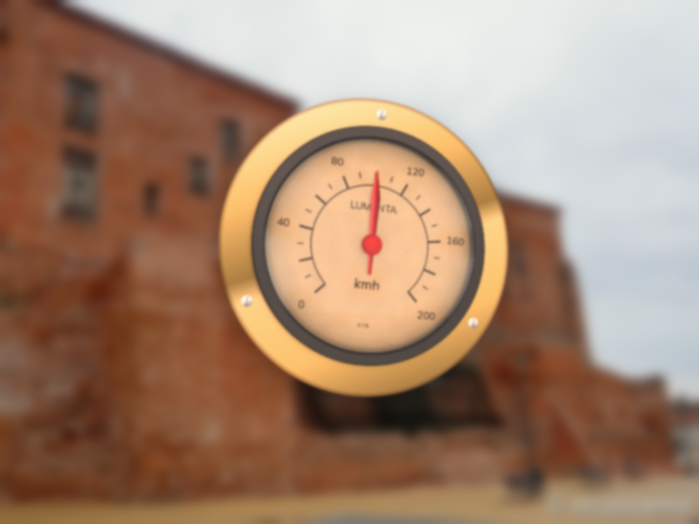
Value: 100 (km/h)
